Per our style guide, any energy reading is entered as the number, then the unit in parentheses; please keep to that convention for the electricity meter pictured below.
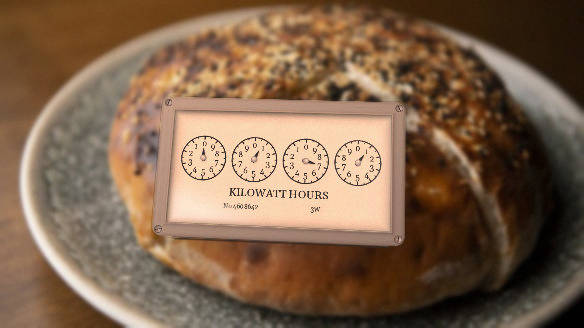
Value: 71 (kWh)
